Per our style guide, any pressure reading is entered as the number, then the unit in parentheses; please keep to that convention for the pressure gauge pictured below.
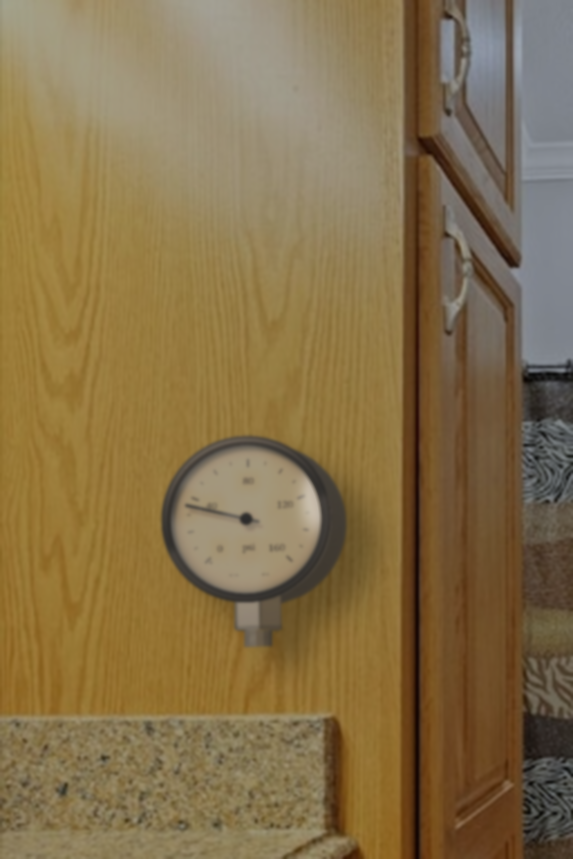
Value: 35 (psi)
